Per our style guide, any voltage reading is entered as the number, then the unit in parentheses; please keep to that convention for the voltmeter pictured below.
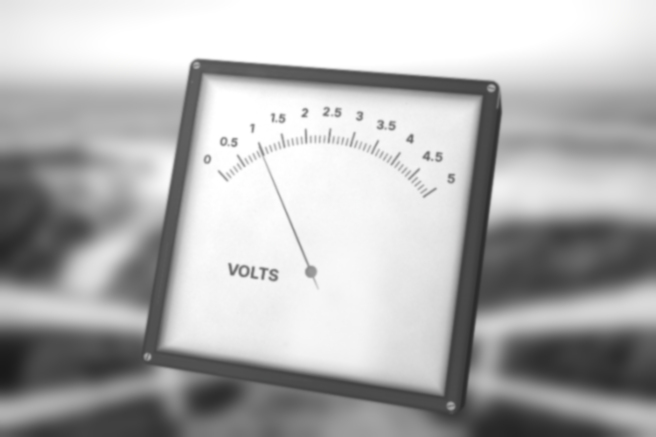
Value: 1 (V)
